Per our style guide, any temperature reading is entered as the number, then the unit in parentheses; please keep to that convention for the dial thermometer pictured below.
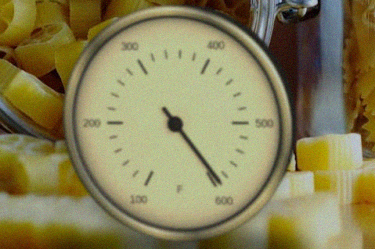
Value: 590 (°F)
